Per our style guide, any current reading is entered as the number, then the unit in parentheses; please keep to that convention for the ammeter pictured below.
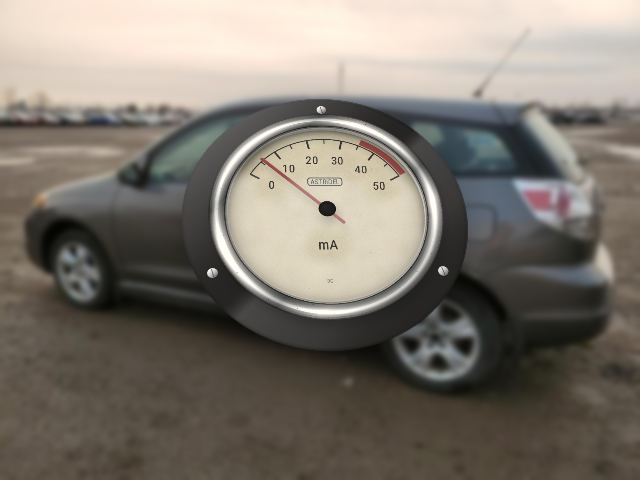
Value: 5 (mA)
